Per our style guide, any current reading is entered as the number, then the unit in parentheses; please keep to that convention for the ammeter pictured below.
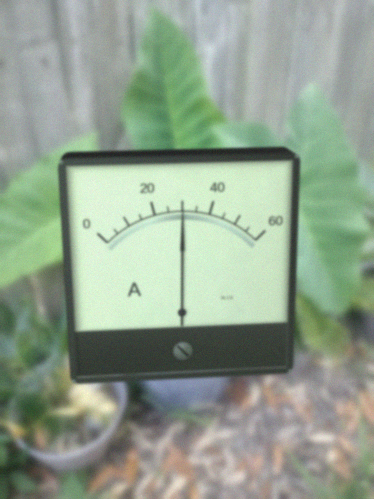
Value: 30 (A)
